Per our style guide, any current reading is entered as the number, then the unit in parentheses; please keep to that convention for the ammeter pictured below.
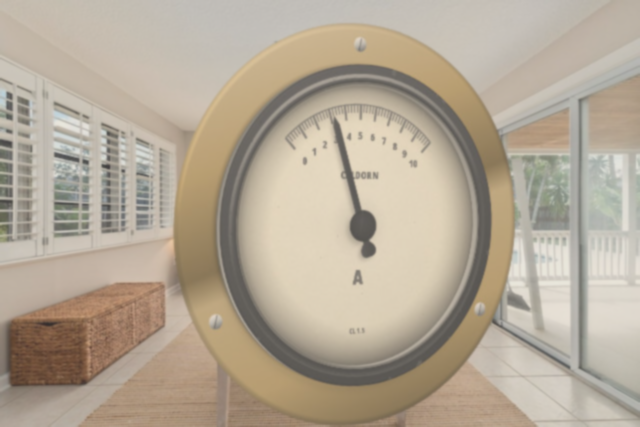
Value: 3 (A)
